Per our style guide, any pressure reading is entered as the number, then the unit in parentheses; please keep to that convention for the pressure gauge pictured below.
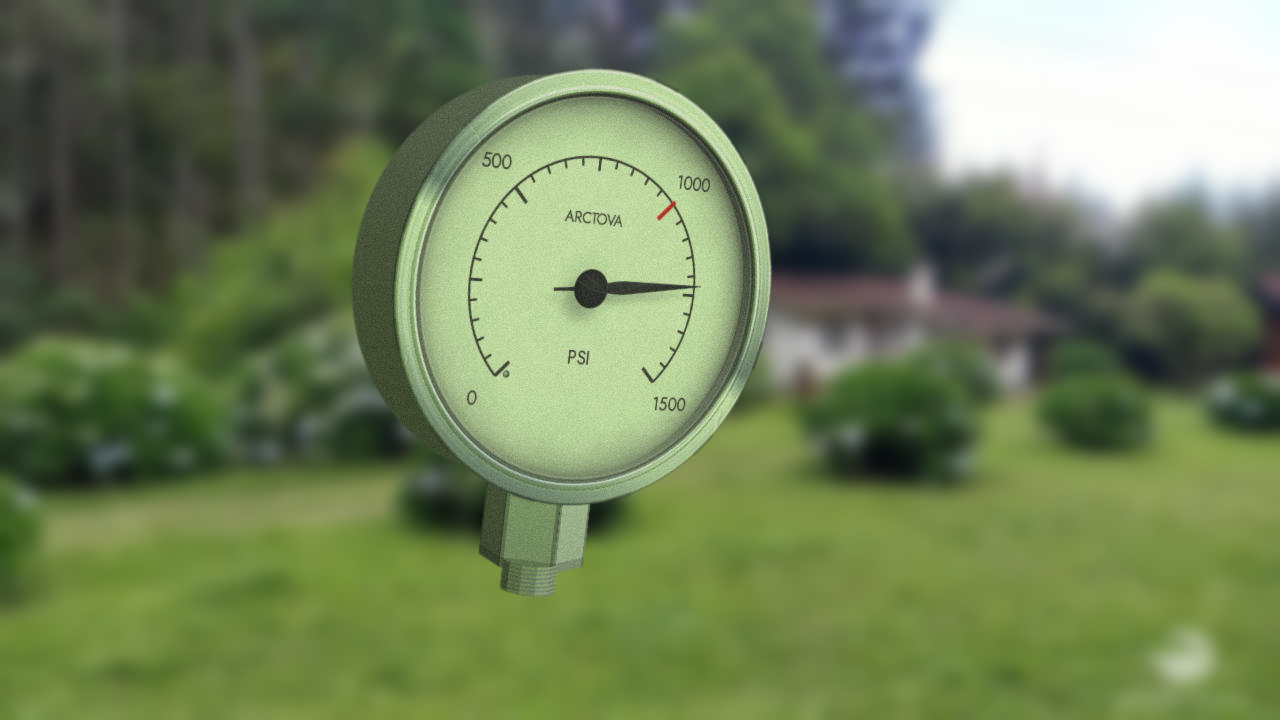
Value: 1225 (psi)
